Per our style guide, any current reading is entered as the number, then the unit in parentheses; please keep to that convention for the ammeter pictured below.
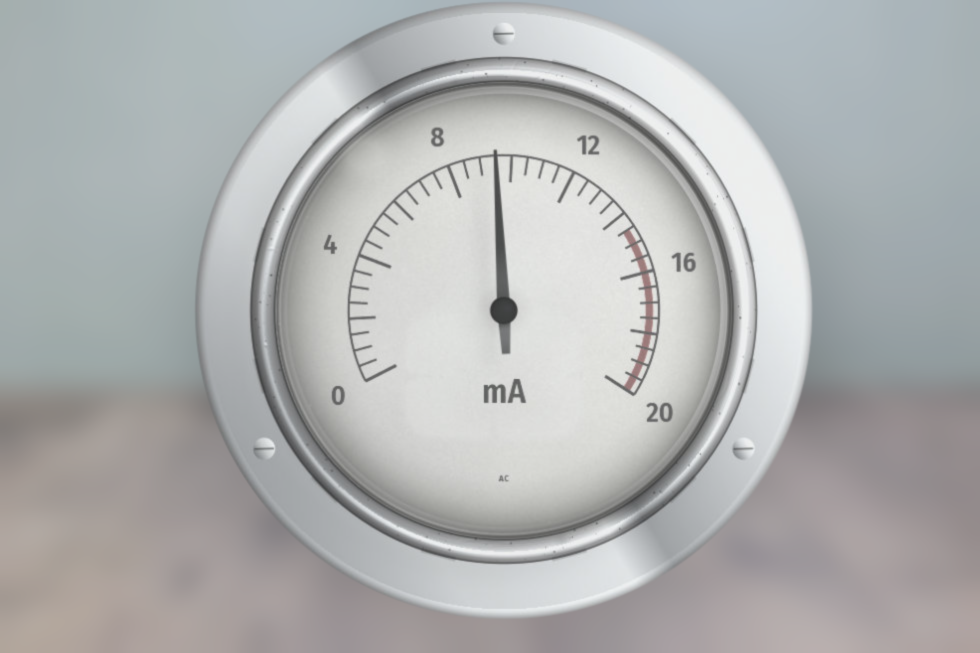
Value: 9.5 (mA)
